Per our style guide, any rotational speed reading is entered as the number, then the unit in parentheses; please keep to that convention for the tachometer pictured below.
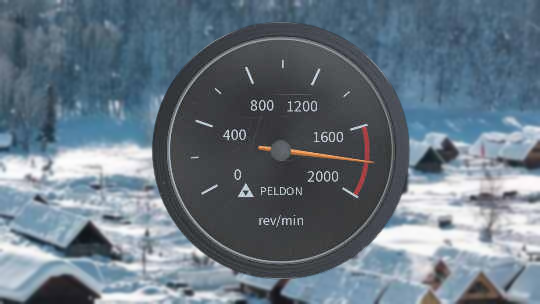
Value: 1800 (rpm)
